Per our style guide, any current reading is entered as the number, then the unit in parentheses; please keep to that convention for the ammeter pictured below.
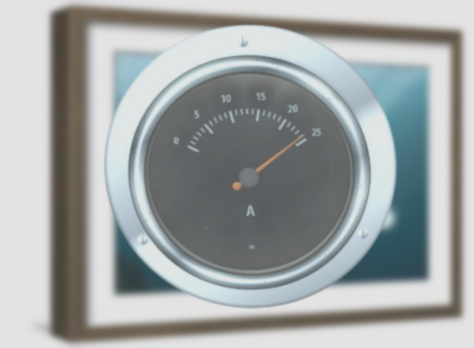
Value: 24 (A)
